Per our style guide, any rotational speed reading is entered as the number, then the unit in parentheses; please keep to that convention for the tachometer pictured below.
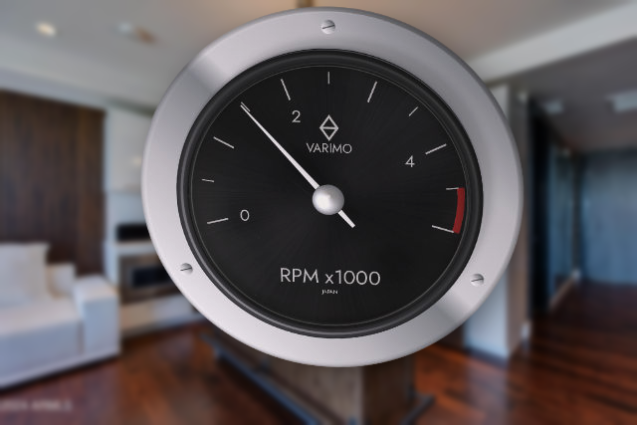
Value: 1500 (rpm)
